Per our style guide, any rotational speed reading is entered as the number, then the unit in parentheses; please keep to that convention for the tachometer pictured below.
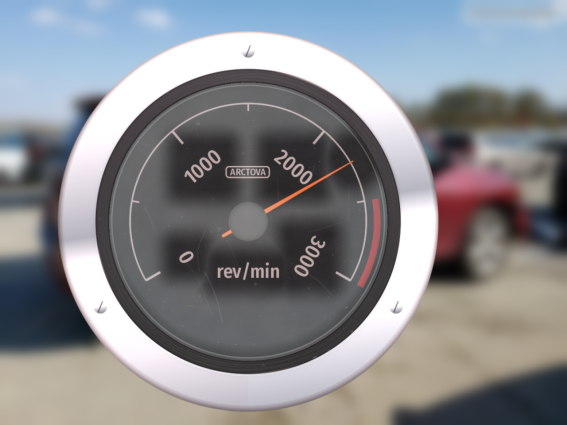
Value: 2250 (rpm)
